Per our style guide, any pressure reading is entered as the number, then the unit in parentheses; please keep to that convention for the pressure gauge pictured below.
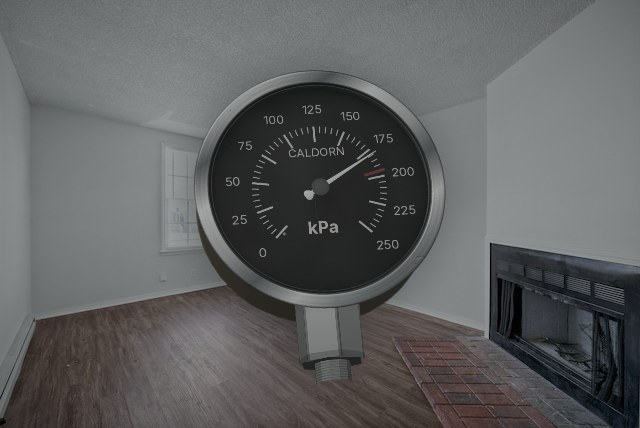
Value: 180 (kPa)
